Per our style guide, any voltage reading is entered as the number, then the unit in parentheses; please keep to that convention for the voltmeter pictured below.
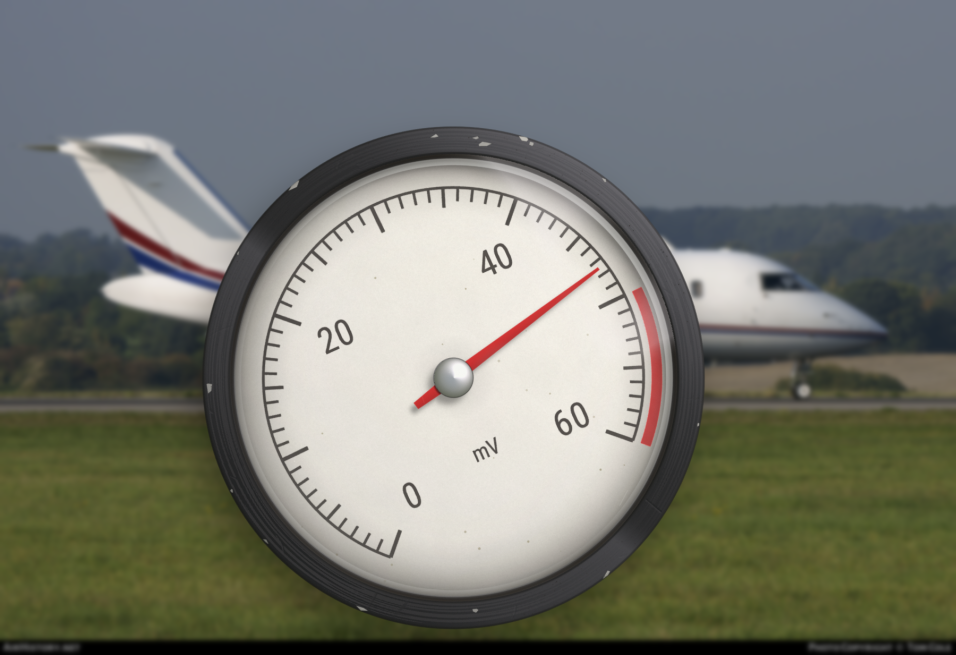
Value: 47.5 (mV)
